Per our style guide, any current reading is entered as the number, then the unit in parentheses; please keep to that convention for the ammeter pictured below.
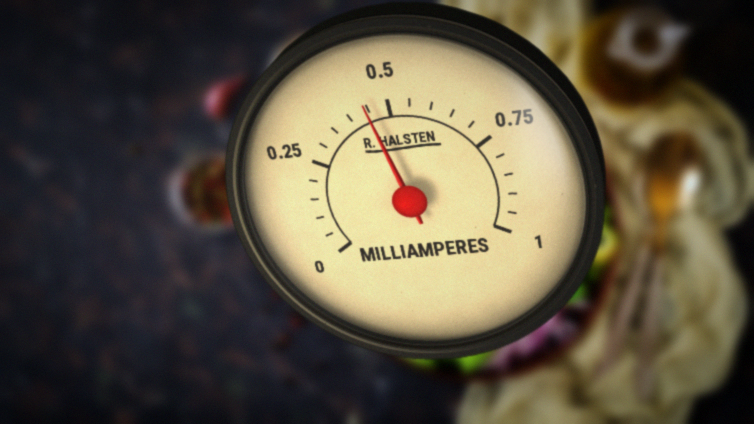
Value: 0.45 (mA)
